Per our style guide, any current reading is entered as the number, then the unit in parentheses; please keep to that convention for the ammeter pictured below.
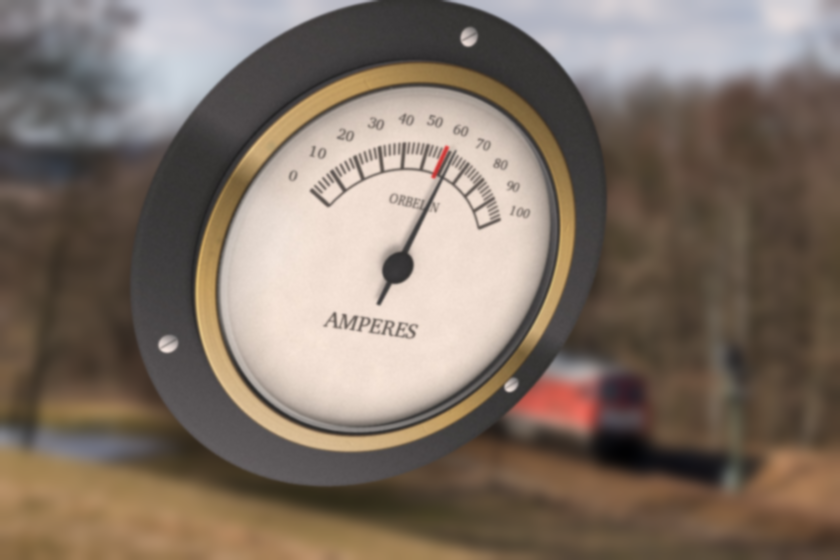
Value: 60 (A)
